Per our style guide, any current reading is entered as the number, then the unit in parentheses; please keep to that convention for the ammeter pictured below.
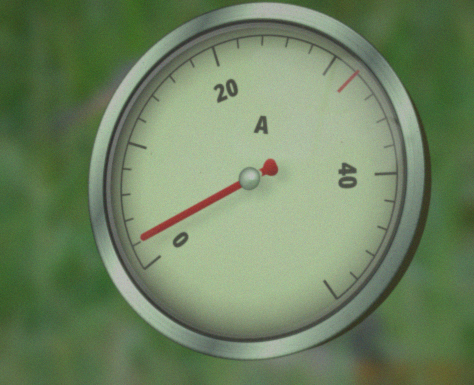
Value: 2 (A)
